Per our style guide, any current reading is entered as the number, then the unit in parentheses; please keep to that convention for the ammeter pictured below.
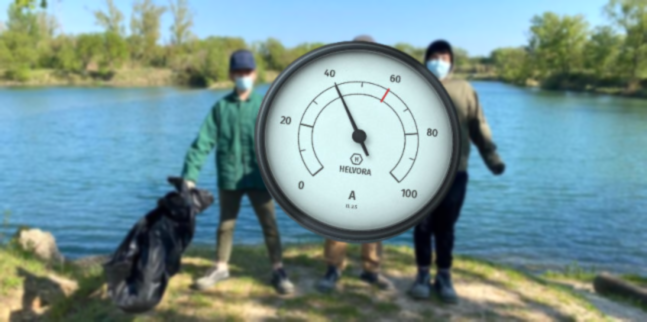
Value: 40 (A)
